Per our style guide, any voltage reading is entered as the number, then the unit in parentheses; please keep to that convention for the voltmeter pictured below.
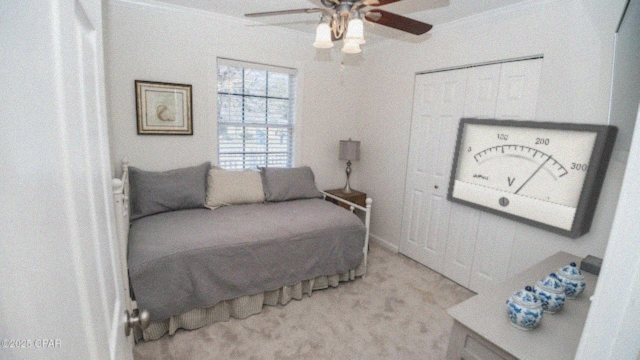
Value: 240 (V)
